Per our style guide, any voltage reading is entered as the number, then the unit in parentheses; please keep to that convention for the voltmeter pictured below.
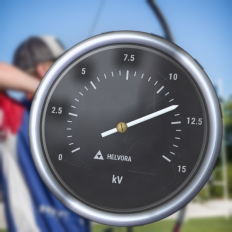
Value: 11.5 (kV)
